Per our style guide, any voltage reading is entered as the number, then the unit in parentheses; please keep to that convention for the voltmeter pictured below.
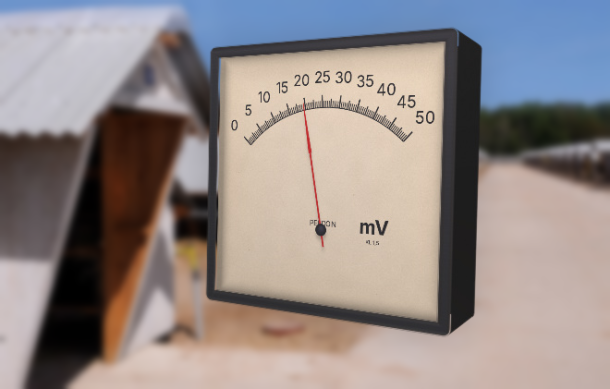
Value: 20 (mV)
